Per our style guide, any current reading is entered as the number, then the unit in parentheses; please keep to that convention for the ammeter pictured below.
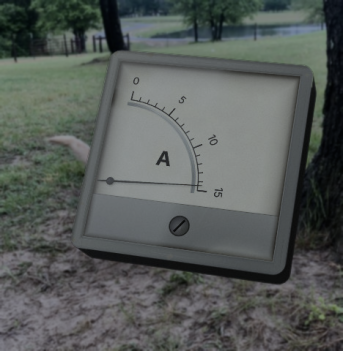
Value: 14.5 (A)
